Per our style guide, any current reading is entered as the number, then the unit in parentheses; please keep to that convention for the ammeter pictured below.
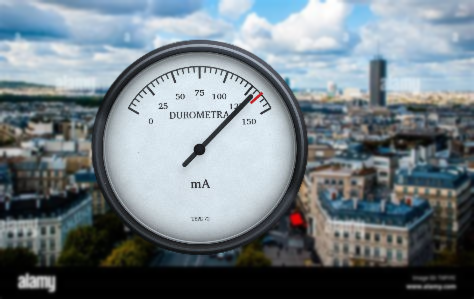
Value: 130 (mA)
